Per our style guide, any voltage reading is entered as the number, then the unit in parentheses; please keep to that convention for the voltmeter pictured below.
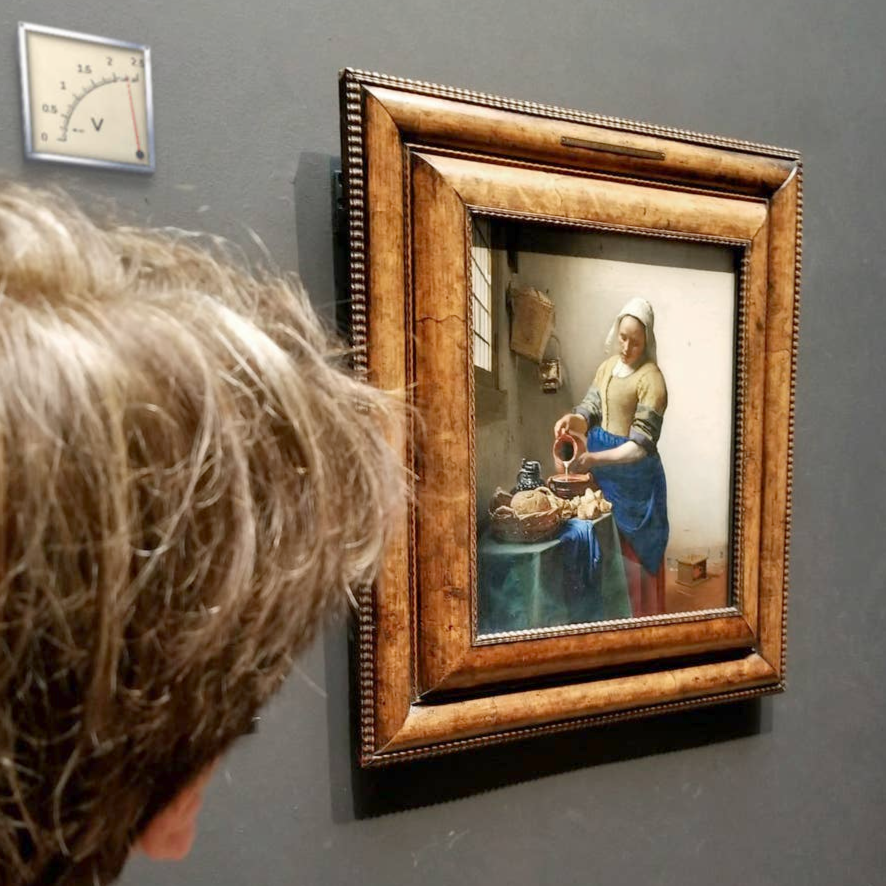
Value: 2.25 (V)
